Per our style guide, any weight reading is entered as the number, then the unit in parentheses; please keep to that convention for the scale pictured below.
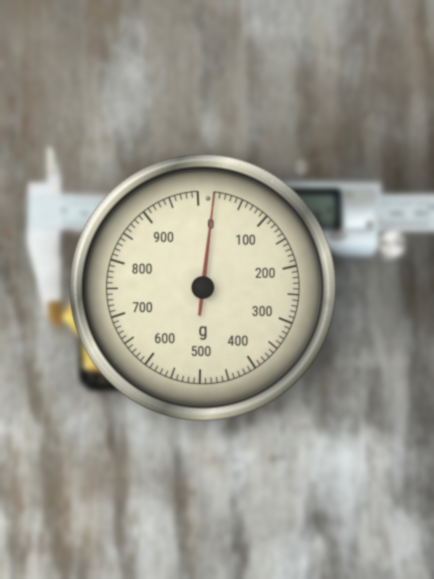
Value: 0 (g)
